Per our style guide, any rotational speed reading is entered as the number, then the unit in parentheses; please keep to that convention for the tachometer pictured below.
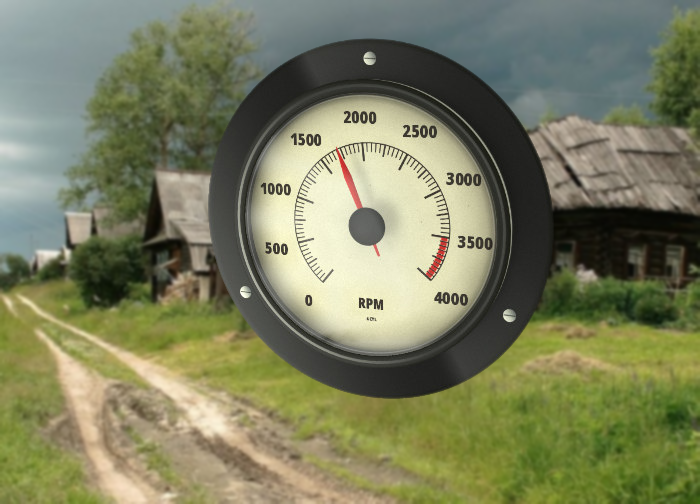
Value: 1750 (rpm)
